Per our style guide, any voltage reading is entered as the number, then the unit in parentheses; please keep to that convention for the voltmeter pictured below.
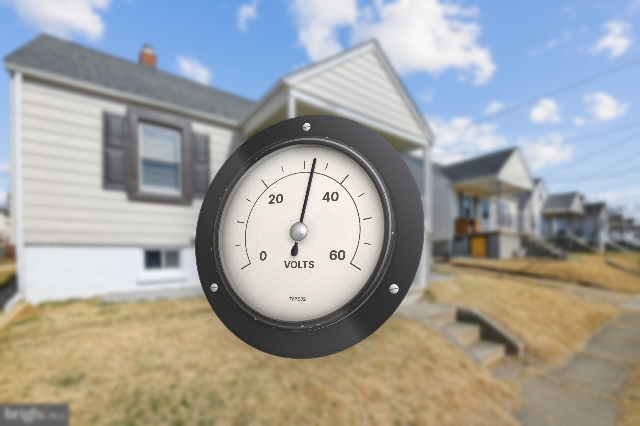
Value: 32.5 (V)
